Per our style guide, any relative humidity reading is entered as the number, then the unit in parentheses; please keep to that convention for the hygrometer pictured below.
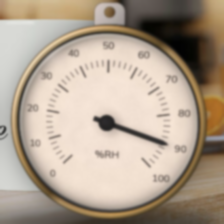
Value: 90 (%)
